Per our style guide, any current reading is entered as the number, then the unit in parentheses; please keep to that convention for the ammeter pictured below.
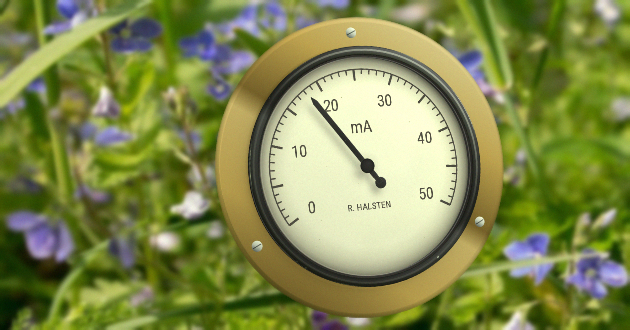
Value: 18 (mA)
